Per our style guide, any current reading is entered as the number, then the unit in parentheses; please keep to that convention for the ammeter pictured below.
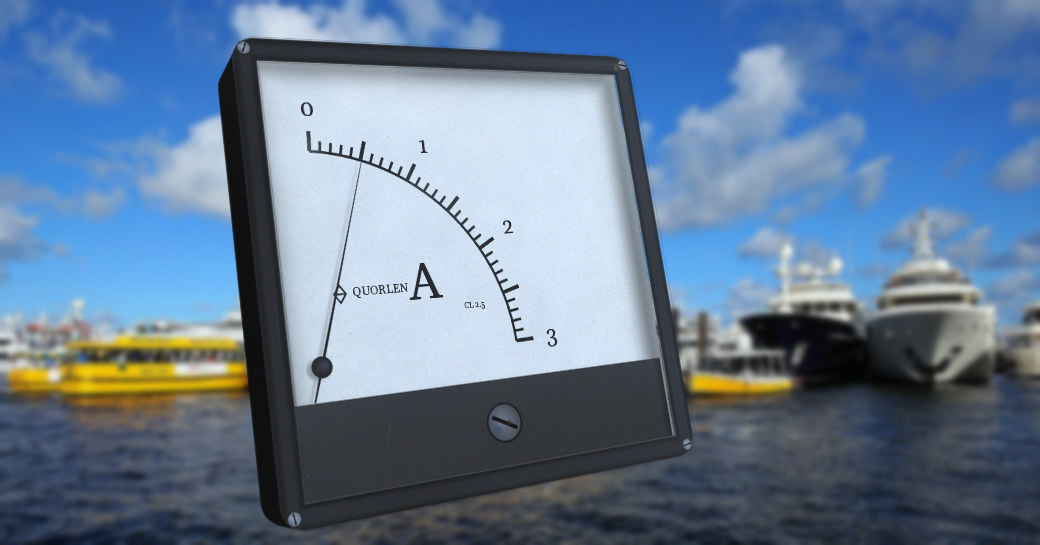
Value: 0.5 (A)
